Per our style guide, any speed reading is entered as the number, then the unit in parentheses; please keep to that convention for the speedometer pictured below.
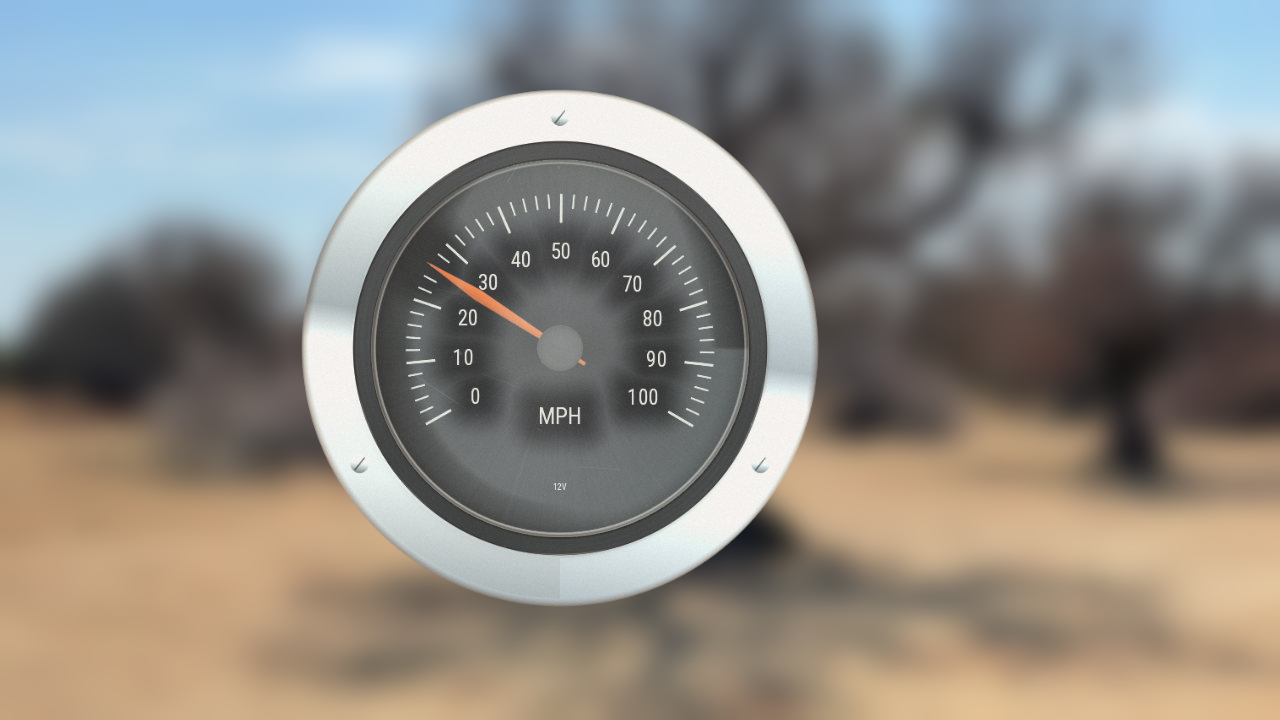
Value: 26 (mph)
